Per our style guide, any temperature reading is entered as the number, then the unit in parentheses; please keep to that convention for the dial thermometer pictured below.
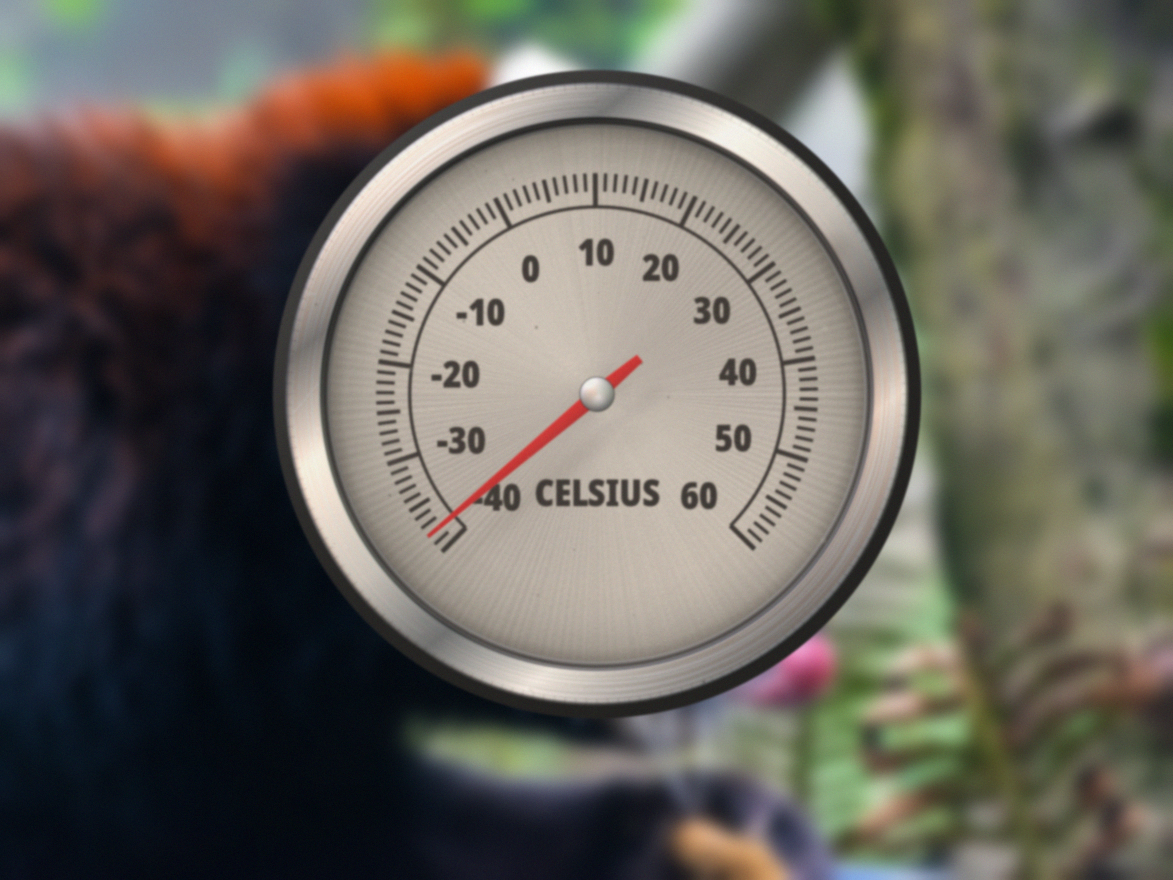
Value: -38 (°C)
